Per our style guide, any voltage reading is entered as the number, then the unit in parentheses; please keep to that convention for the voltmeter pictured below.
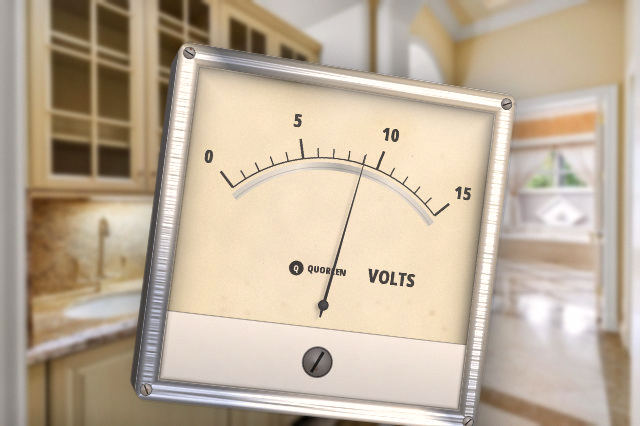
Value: 9 (V)
